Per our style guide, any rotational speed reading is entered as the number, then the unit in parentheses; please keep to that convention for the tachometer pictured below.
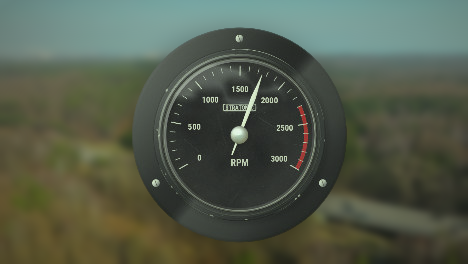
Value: 1750 (rpm)
